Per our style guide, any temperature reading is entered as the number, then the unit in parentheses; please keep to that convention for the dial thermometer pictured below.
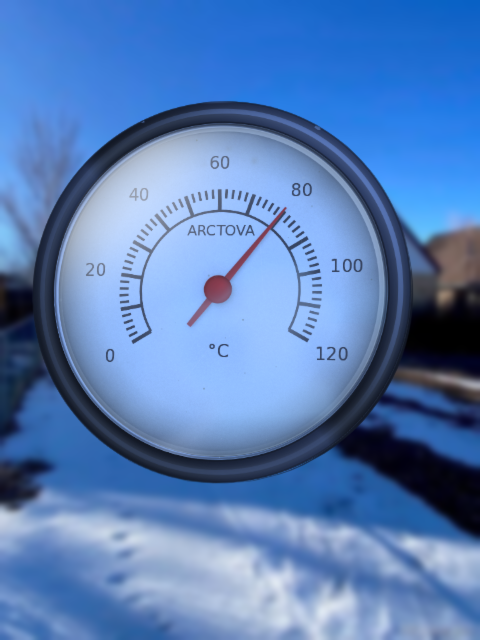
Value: 80 (°C)
